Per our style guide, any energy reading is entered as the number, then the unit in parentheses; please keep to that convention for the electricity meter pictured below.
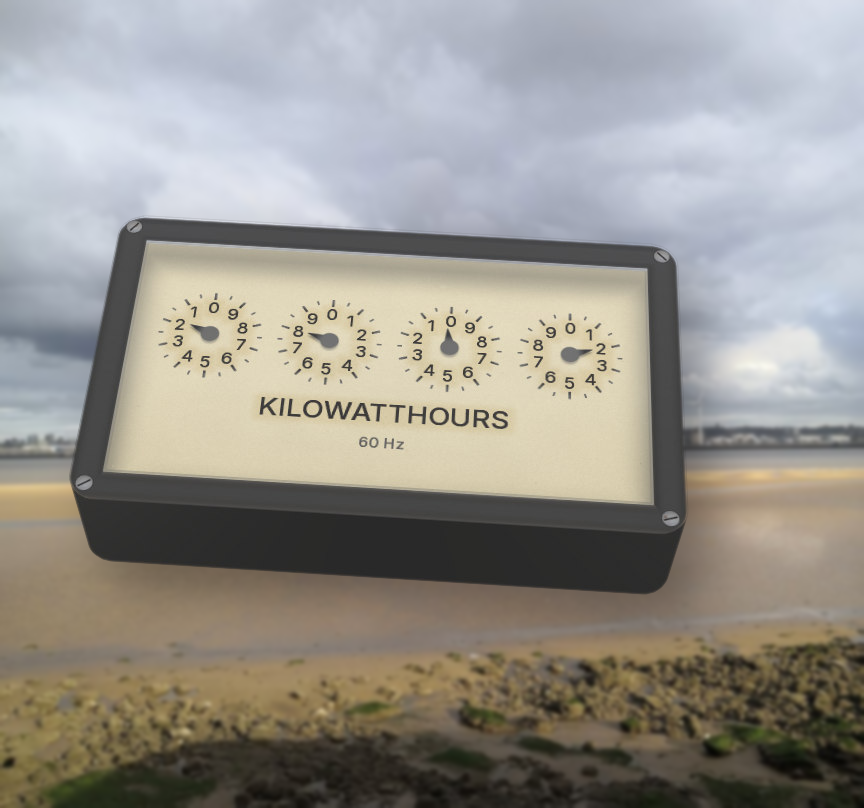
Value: 1802 (kWh)
